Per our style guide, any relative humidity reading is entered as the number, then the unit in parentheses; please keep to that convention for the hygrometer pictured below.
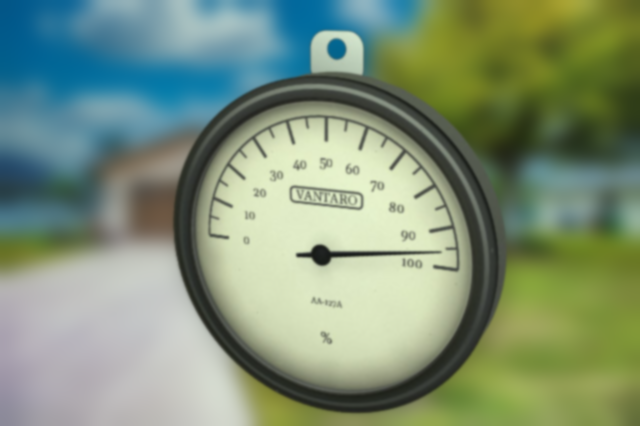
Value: 95 (%)
